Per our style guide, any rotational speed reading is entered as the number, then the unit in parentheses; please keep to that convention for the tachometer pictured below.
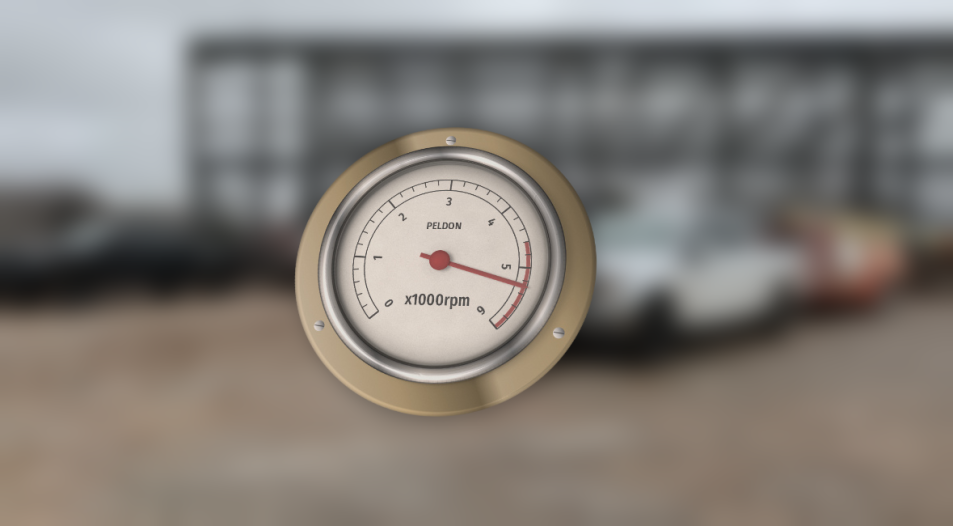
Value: 5300 (rpm)
